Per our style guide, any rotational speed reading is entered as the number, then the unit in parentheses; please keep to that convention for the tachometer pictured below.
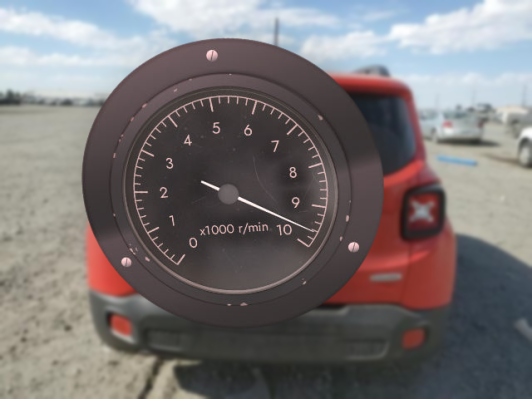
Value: 9600 (rpm)
